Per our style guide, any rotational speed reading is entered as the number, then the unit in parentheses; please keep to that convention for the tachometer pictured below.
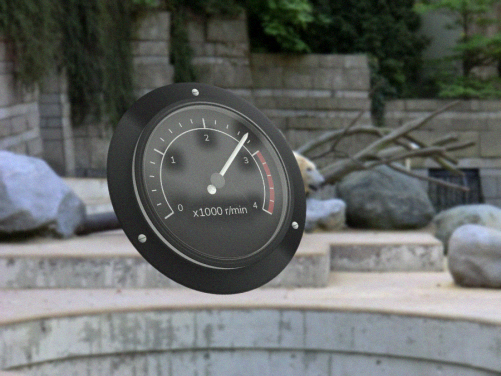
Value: 2700 (rpm)
